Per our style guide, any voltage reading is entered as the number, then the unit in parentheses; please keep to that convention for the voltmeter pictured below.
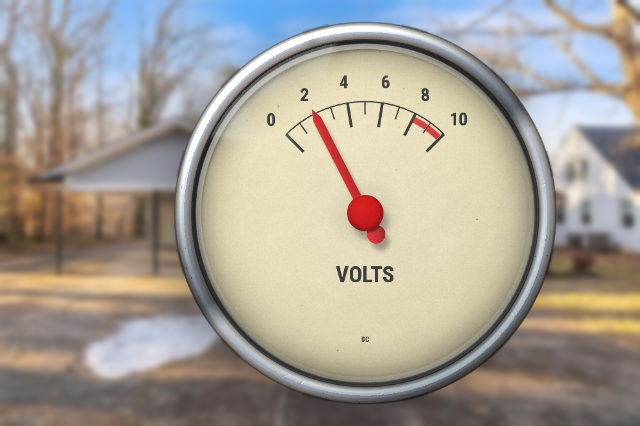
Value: 2 (V)
